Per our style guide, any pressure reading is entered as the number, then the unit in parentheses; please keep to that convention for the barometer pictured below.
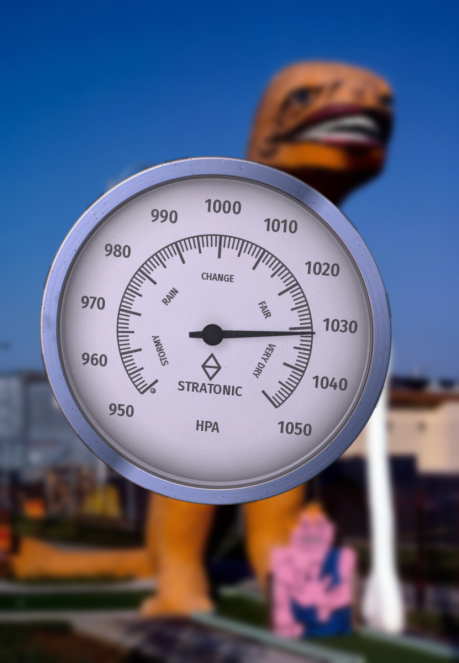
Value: 1031 (hPa)
